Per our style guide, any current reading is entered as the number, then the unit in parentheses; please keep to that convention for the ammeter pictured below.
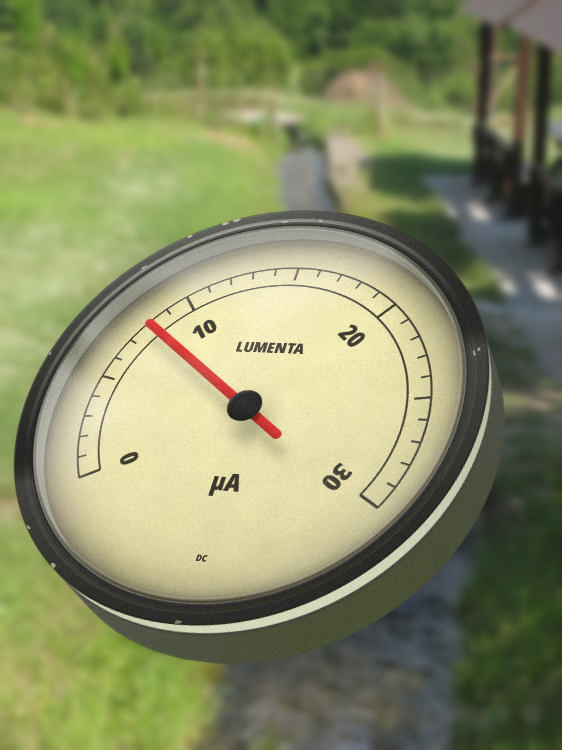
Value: 8 (µA)
